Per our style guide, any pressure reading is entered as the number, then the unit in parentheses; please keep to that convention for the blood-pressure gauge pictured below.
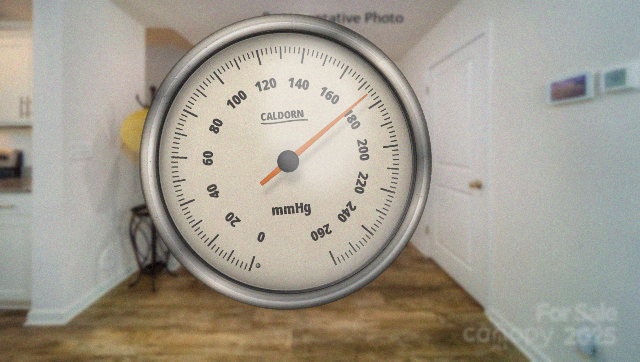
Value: 174 (mmHg)
